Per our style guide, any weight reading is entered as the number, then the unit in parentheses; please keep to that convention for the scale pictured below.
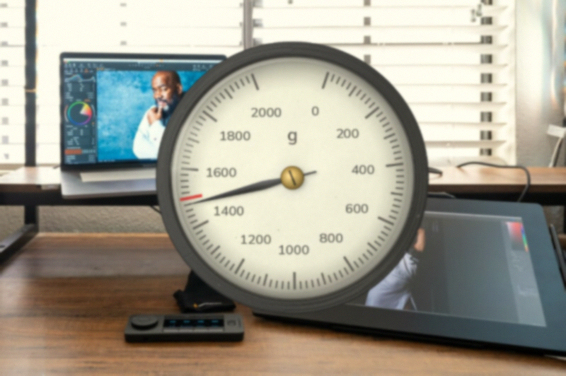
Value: 1480 (g)
